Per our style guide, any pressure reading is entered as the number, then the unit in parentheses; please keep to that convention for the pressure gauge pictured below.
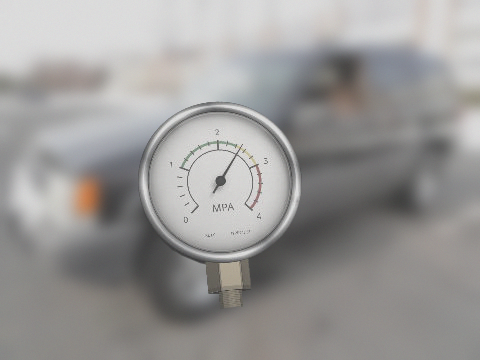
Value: 2.5 (MPa)
